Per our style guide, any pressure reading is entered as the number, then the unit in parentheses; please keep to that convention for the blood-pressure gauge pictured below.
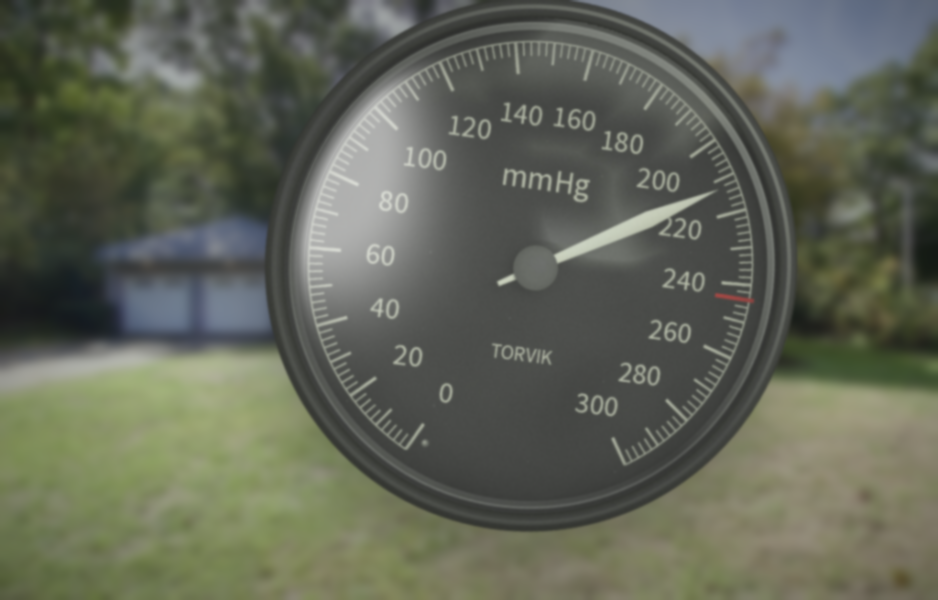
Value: 212 (mmHg)
